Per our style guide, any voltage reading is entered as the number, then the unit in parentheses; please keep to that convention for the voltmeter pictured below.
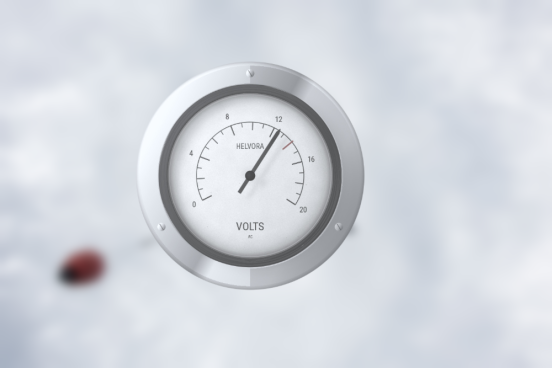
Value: 12.5 (V)
